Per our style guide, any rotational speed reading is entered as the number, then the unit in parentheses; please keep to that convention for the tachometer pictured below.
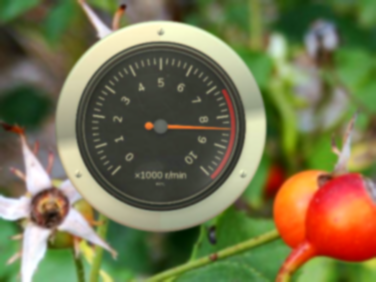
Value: 8400 (rpm)
